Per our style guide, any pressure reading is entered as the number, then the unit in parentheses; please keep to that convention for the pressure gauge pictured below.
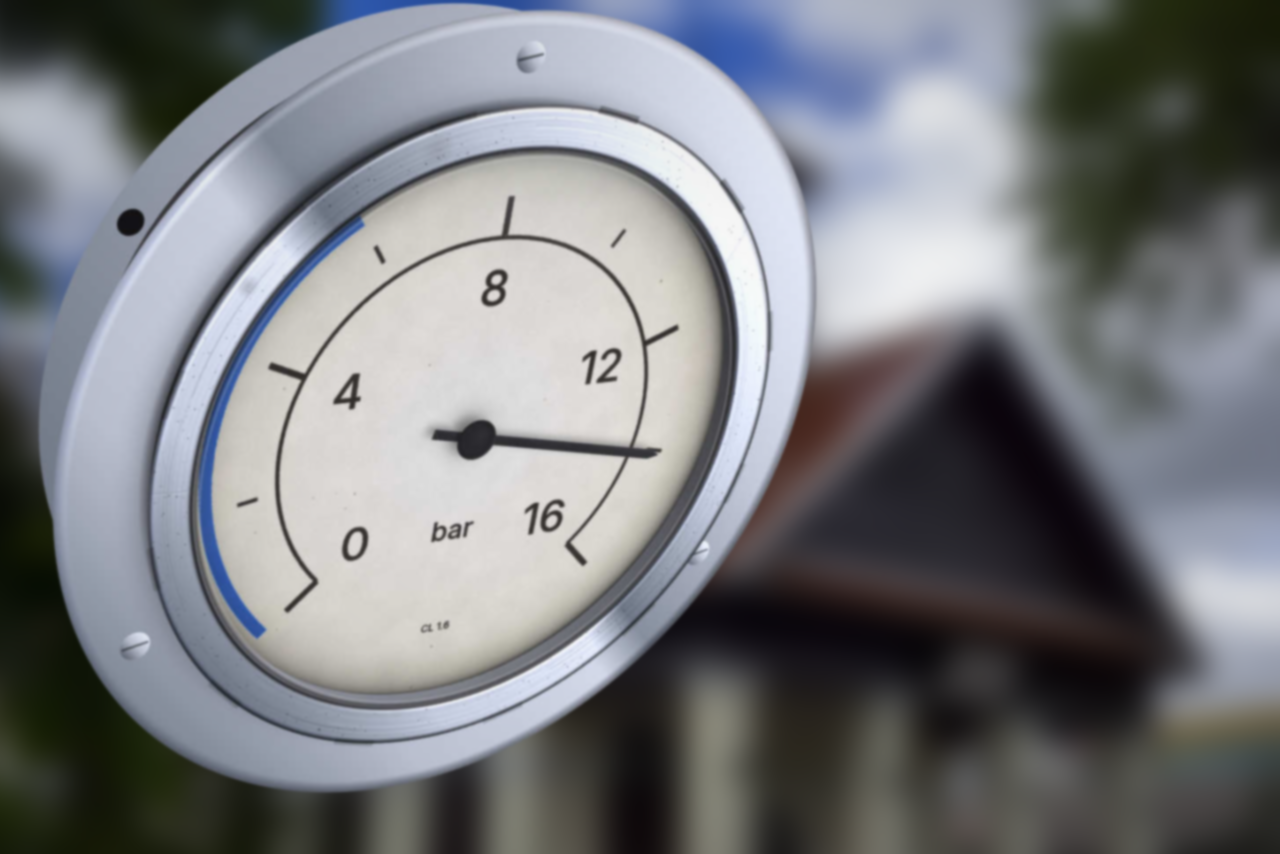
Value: 14 (bar)
